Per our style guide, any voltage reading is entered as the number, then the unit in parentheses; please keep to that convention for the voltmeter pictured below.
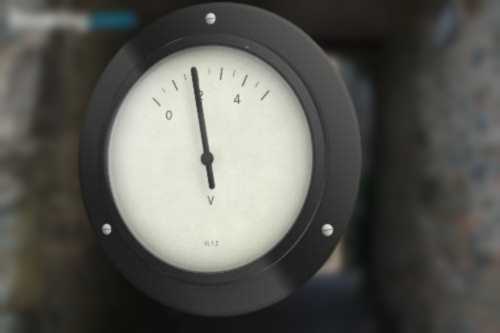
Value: 2 (V)
